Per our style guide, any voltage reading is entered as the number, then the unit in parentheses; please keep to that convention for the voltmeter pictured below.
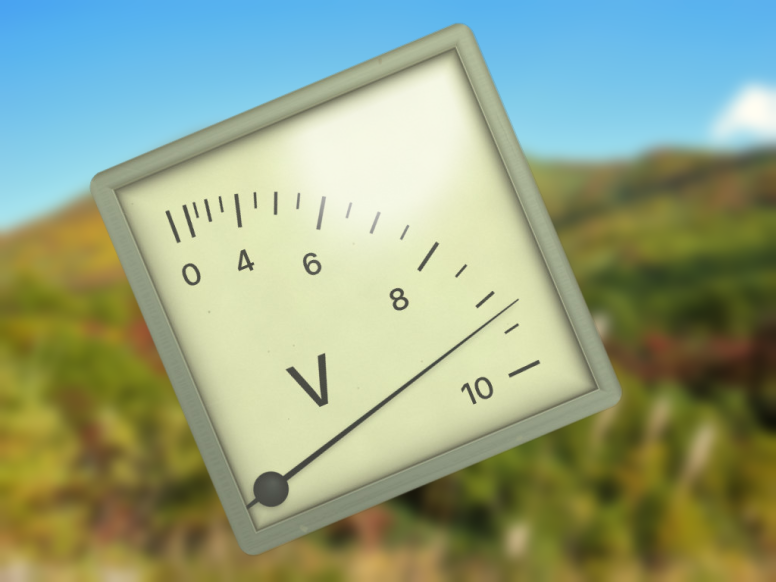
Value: 9.25 (V)
